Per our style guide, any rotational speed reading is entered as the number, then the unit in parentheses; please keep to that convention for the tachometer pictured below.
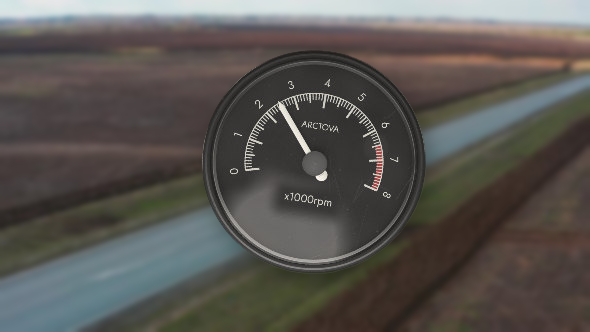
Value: 2500 (rpm)
